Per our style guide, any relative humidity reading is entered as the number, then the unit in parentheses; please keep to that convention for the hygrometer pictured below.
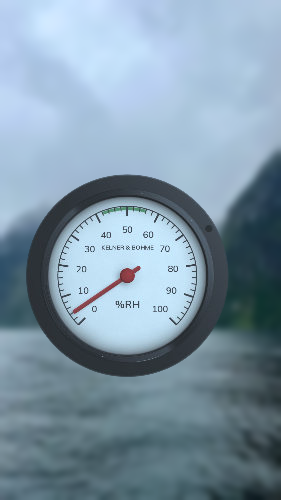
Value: 4 (%)
